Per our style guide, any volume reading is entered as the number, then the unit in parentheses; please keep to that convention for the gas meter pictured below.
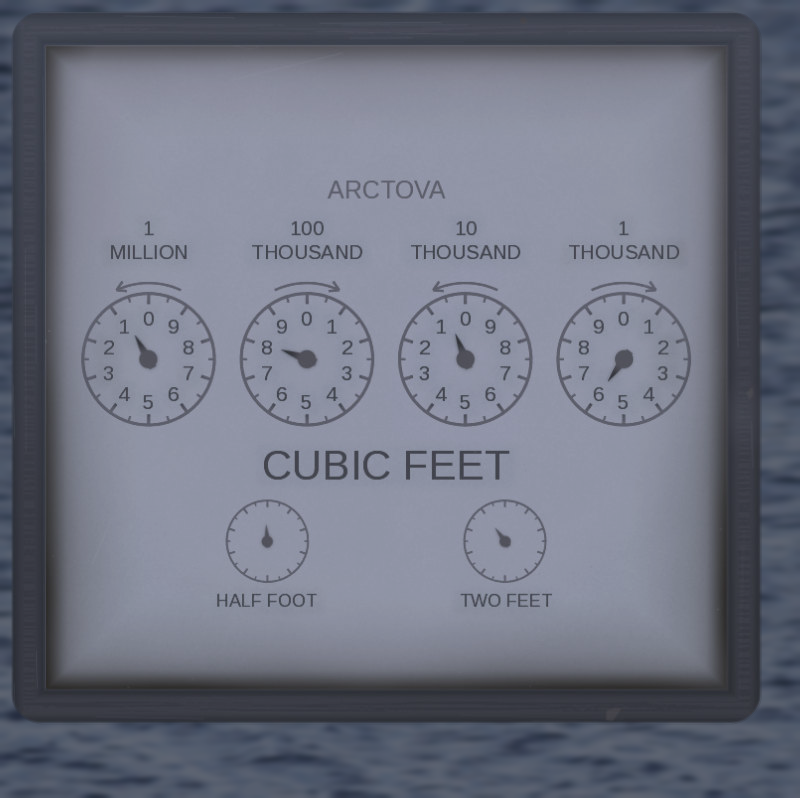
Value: 80600 (ft³)
